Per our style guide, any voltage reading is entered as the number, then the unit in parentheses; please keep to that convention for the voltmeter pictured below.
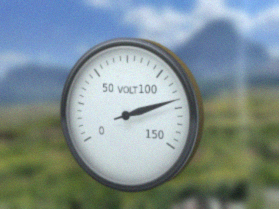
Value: 120 (V)
